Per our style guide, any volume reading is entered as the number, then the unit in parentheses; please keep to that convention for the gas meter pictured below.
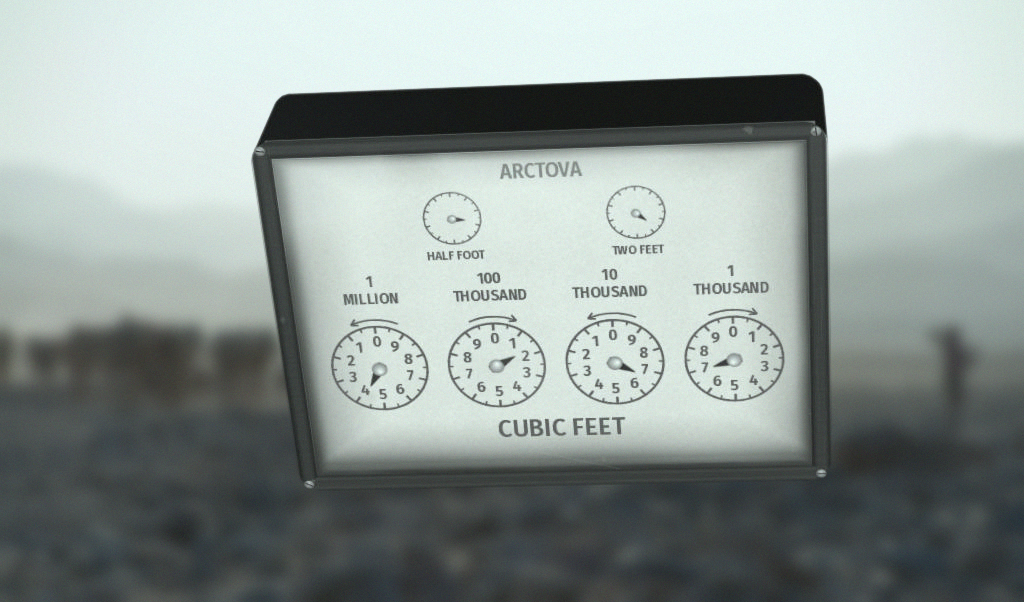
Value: 416700 (ft³)
